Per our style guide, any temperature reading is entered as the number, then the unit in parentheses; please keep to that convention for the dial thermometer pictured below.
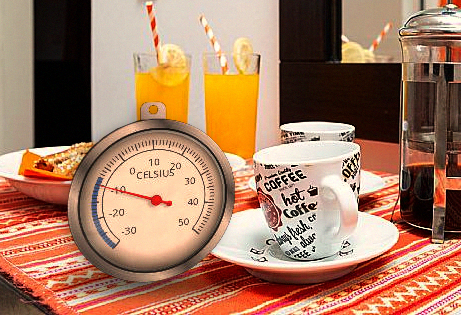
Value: -10 (°C)
